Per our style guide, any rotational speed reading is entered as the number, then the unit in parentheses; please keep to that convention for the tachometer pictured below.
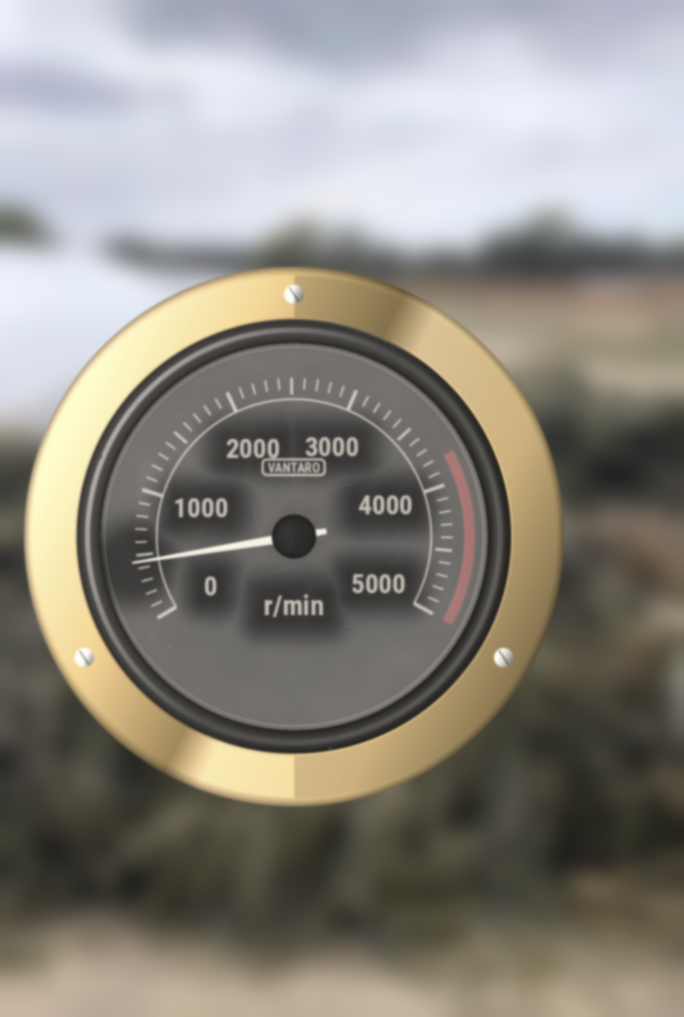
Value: 450 (rpm)
